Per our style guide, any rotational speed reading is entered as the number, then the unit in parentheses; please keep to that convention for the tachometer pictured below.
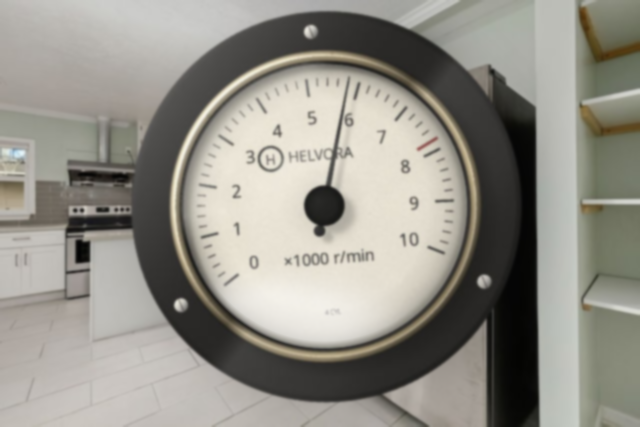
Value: 5800 (rpm)
